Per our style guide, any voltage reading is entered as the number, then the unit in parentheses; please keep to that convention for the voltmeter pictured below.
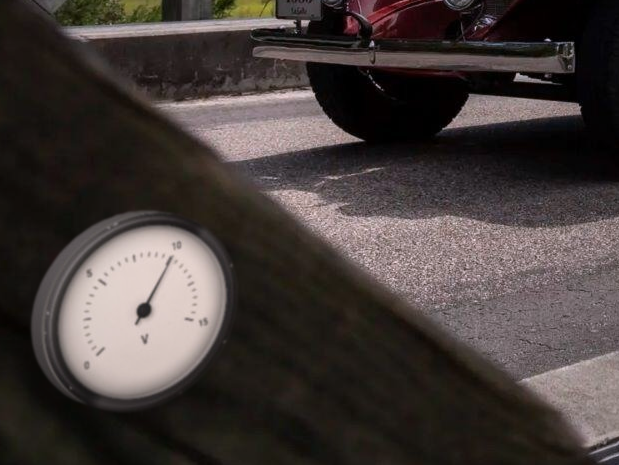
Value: 10 (V)
